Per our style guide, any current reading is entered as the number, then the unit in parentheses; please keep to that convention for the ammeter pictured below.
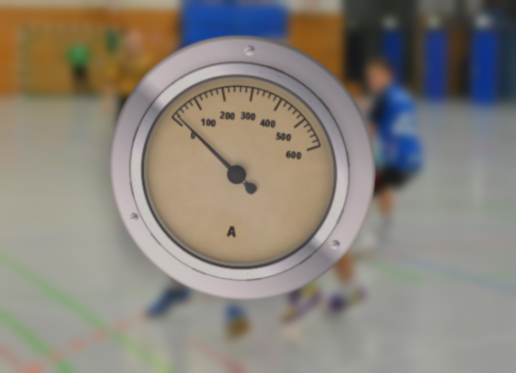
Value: 20 (A)
